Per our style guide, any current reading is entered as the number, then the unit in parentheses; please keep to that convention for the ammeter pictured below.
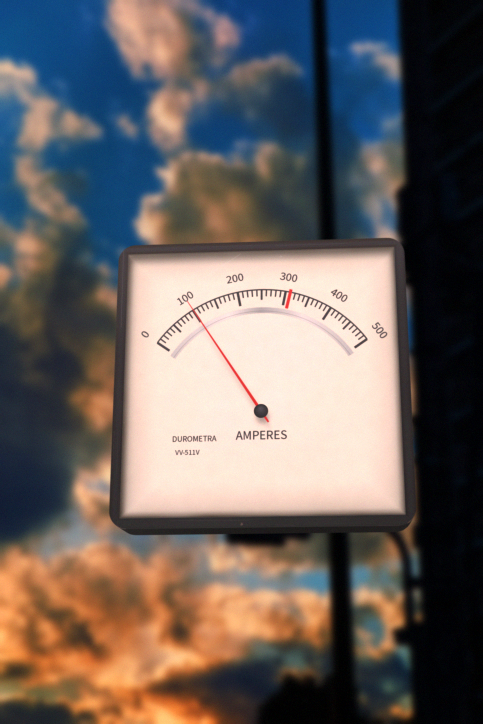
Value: 100 (A)
